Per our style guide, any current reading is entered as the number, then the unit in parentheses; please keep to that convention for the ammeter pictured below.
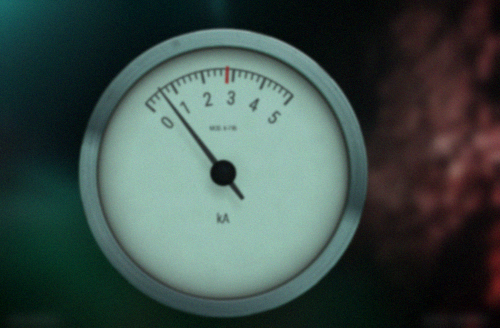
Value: 0.6 (kA)
